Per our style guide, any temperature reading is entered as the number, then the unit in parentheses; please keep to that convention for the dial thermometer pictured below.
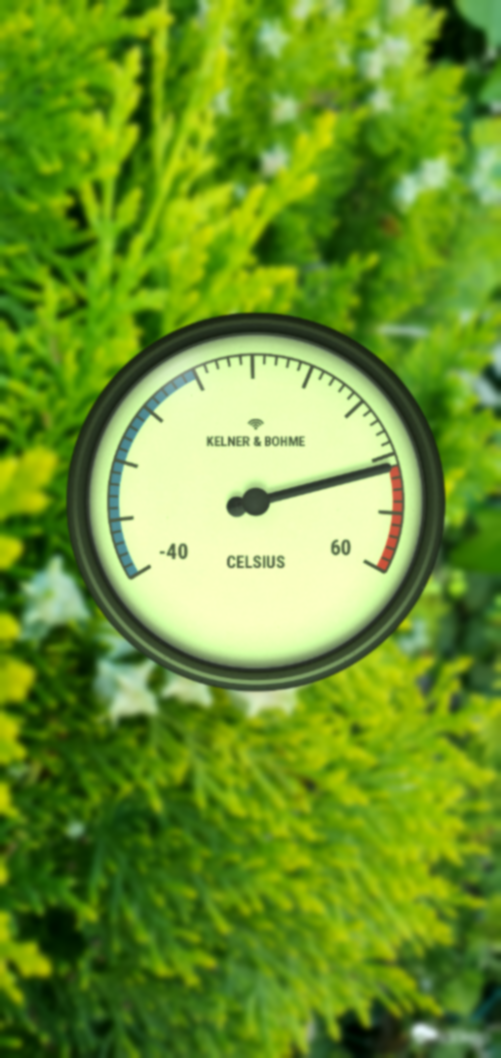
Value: 42 (°C)
